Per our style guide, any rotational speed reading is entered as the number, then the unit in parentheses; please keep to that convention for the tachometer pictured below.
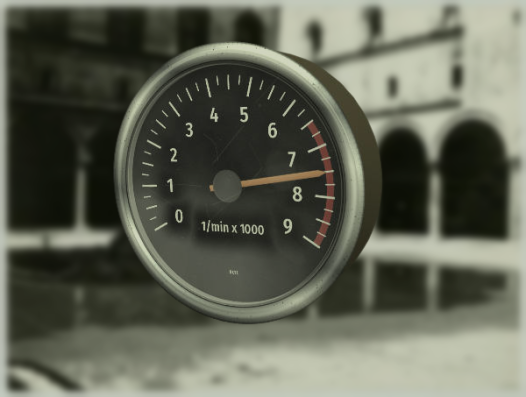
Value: 7500 (rpm)
